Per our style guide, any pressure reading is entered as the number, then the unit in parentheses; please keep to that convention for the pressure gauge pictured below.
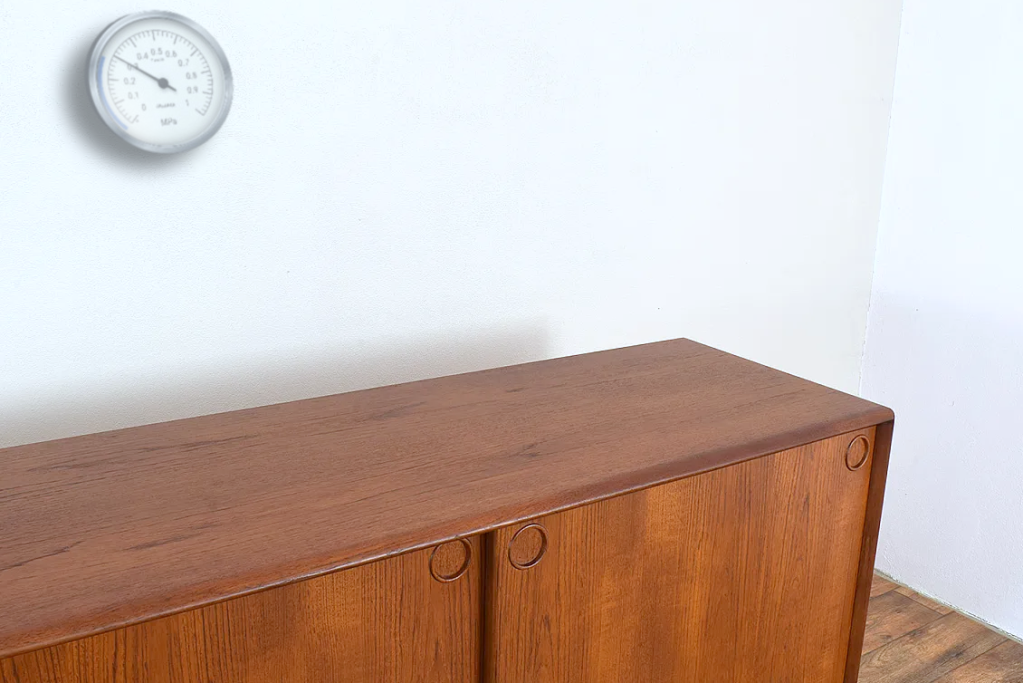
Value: 0.3 (MPa)
